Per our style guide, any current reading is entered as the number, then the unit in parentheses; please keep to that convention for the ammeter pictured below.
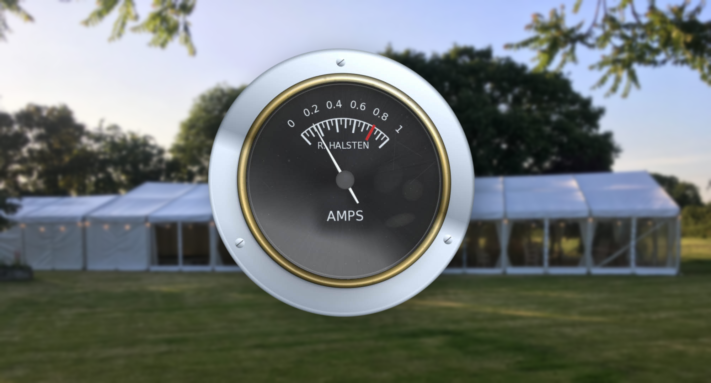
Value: 0.15 (A)
